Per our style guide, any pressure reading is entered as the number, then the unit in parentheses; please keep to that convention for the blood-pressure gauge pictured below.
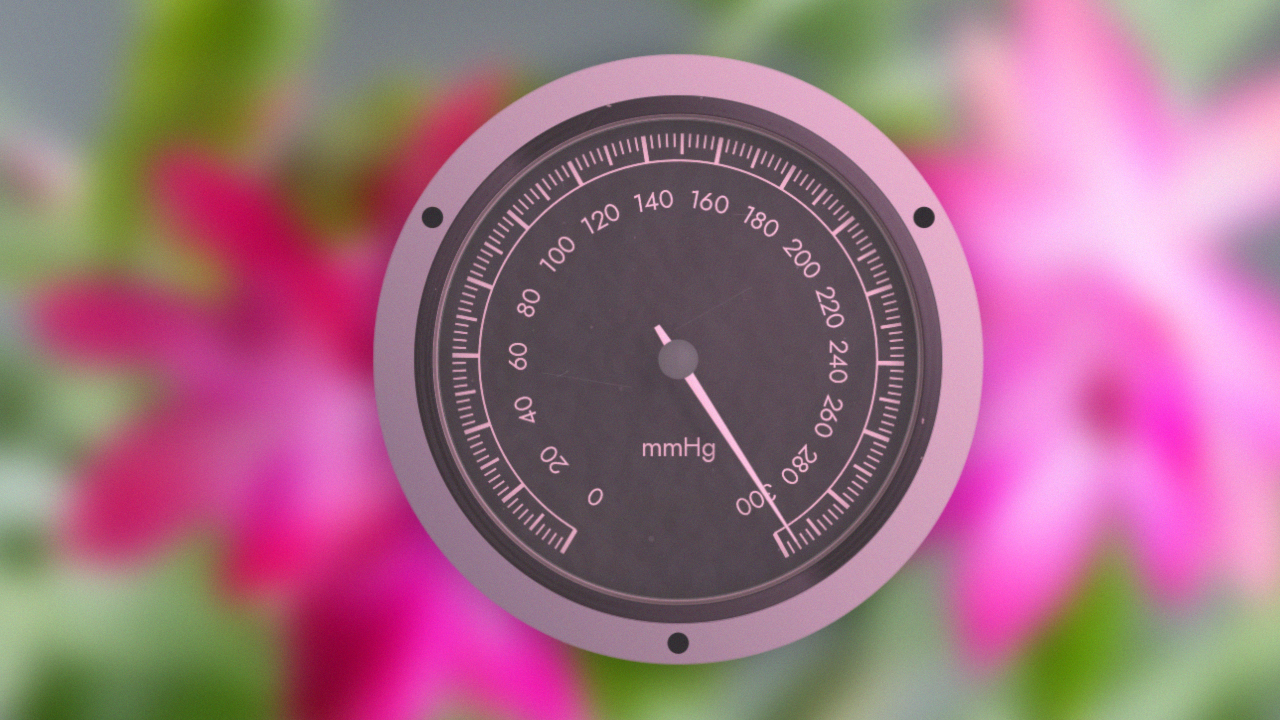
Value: 296 (mmHg)
